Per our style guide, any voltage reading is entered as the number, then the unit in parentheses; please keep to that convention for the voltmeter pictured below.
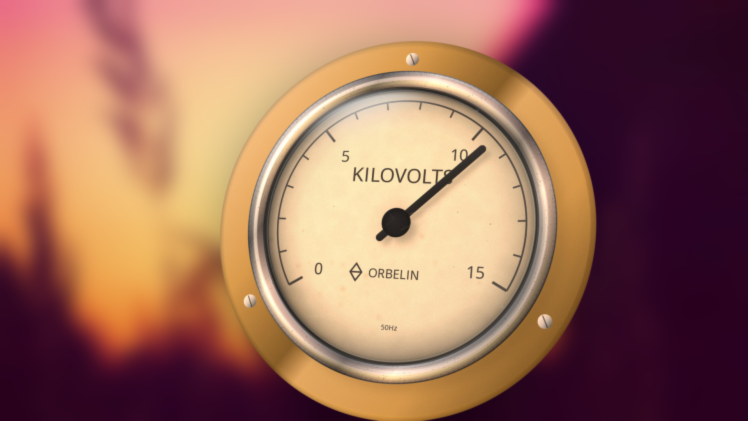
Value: 10.5 (kV)
